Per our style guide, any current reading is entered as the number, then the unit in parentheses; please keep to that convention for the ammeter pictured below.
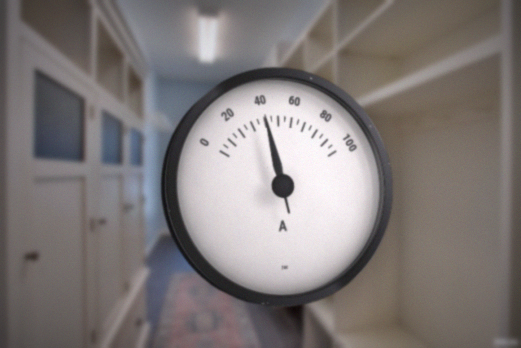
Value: 40 (A)
